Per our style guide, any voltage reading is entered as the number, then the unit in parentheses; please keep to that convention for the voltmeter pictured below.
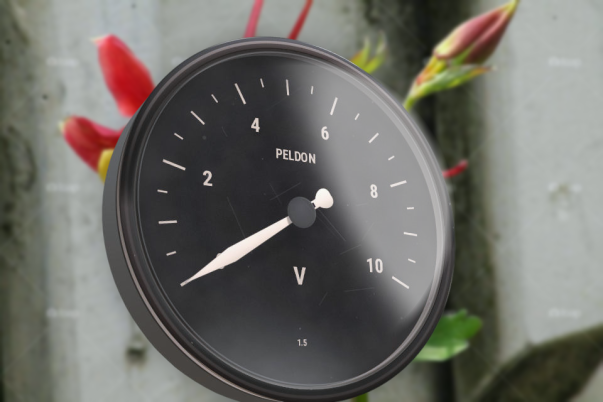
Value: 0 (V)
